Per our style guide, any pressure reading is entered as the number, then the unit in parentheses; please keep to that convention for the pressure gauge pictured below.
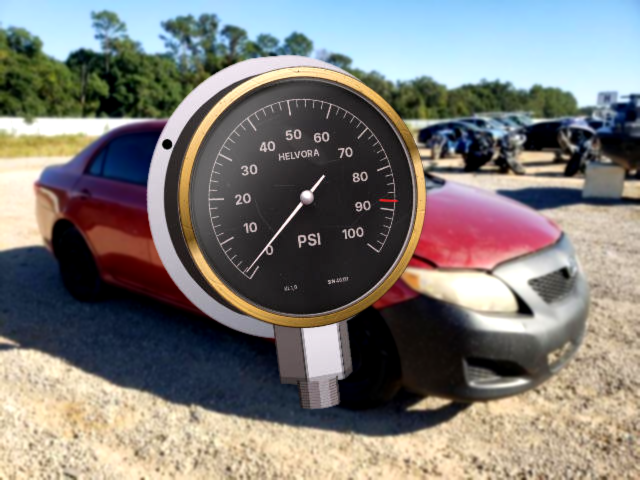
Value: 2 (psi)
